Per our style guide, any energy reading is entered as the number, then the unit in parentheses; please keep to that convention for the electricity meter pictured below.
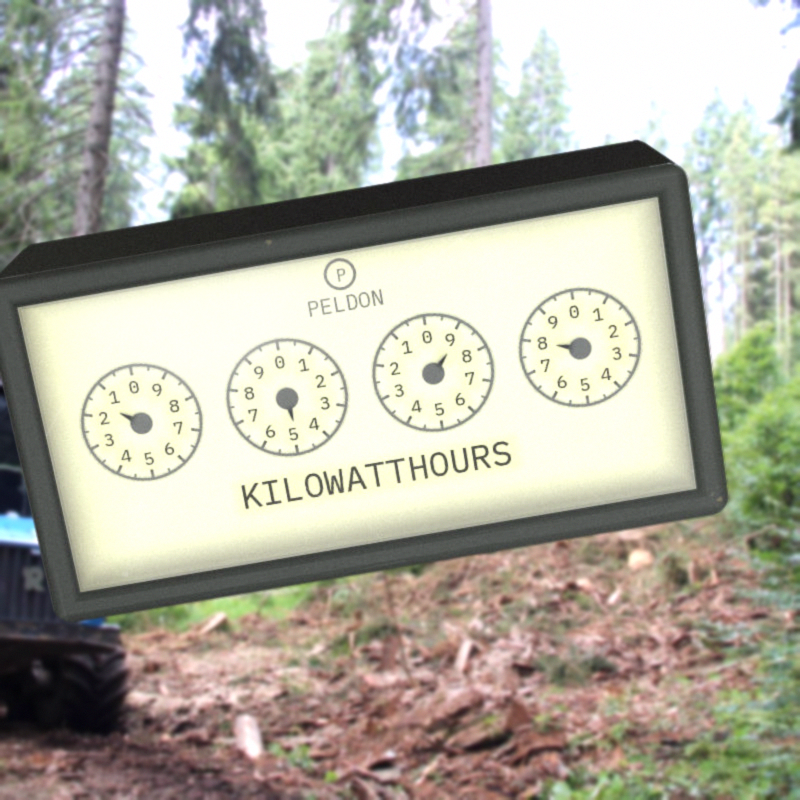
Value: 1488 (kWh)
